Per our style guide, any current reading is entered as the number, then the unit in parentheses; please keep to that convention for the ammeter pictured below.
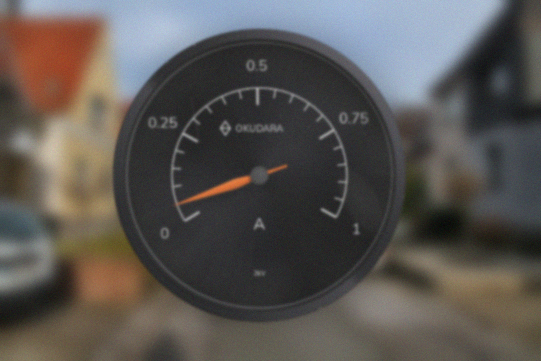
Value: 0.05 (A)
